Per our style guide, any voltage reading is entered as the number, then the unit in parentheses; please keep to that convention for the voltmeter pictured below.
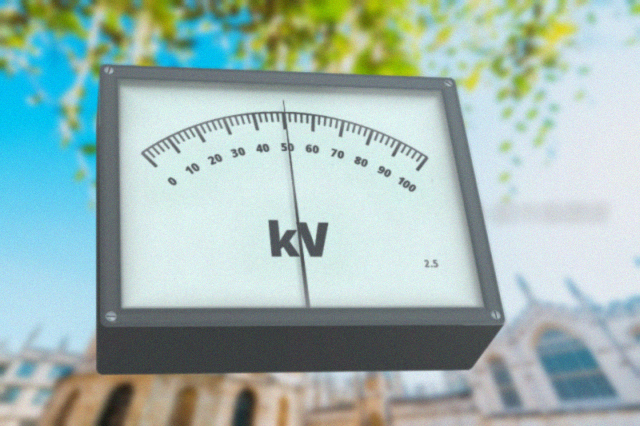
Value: 50 (kV)
